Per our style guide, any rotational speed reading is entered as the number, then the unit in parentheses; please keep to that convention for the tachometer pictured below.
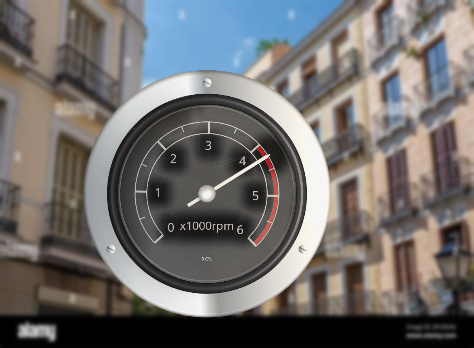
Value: 4250 (rpm)
